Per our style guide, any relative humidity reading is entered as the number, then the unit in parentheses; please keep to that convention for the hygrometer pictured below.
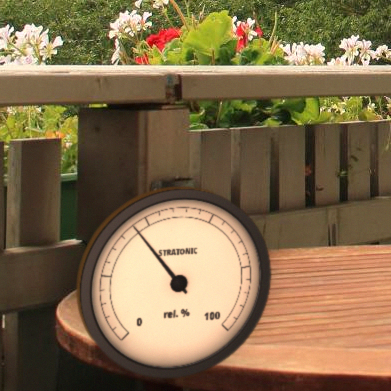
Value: 36 (%)
